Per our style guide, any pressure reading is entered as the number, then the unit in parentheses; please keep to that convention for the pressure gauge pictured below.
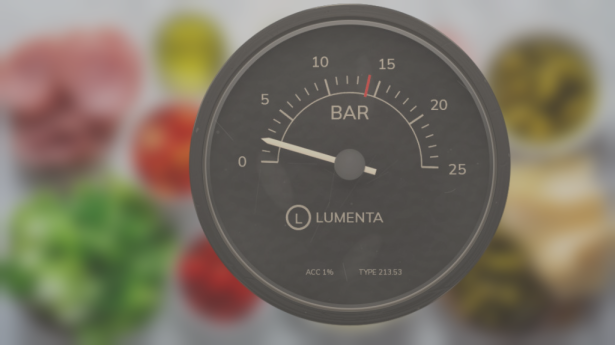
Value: 2 (bar)
